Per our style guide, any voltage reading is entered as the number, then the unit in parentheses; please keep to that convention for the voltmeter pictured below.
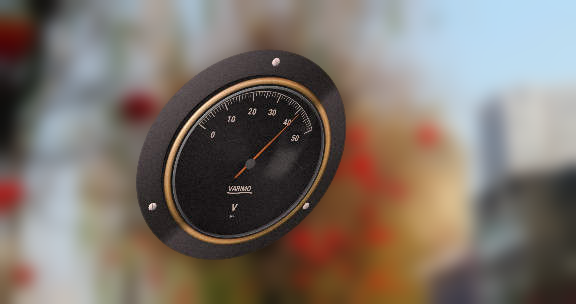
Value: 40 (V)
